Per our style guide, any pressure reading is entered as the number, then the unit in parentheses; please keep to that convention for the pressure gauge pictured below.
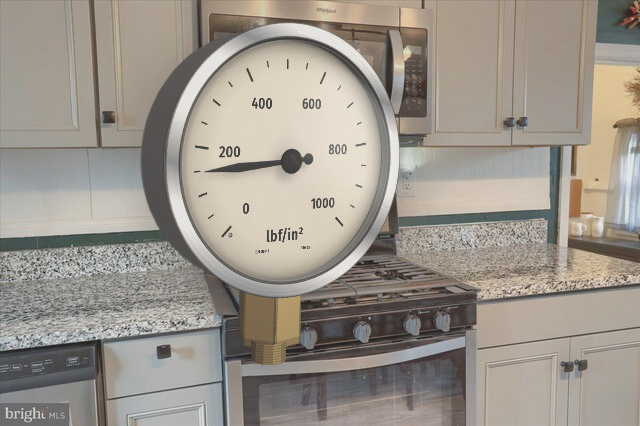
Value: 150 (psi)
